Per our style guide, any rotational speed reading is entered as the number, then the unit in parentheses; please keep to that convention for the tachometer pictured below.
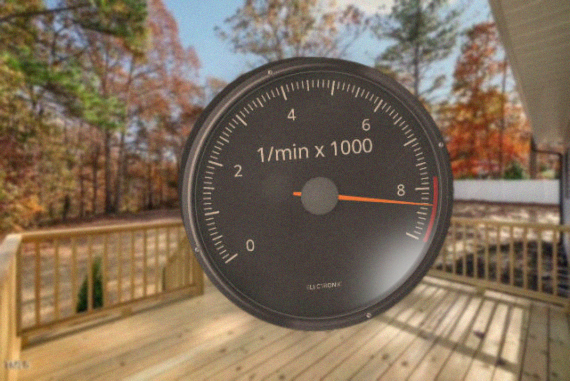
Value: 8300 (rpm)
